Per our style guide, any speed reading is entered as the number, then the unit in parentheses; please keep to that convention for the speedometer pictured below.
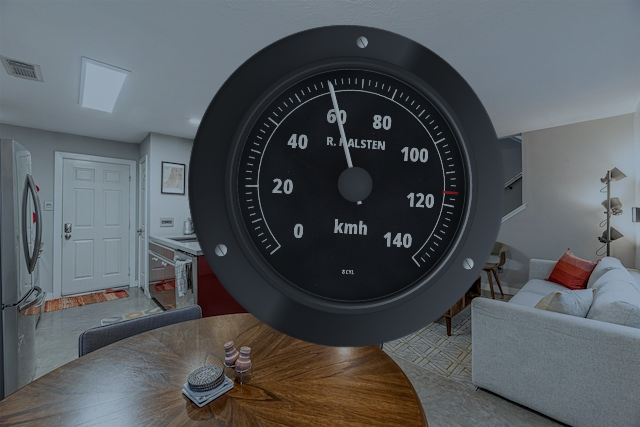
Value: 60 (km/h)
